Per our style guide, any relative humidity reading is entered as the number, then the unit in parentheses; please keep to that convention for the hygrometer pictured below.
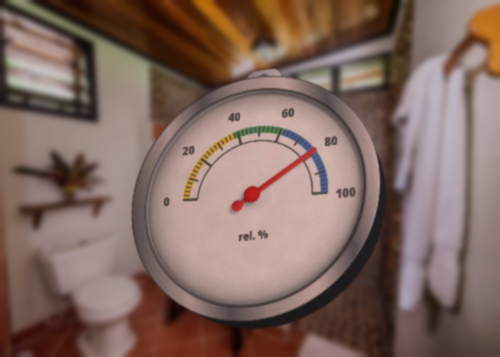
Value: 80 (%)
